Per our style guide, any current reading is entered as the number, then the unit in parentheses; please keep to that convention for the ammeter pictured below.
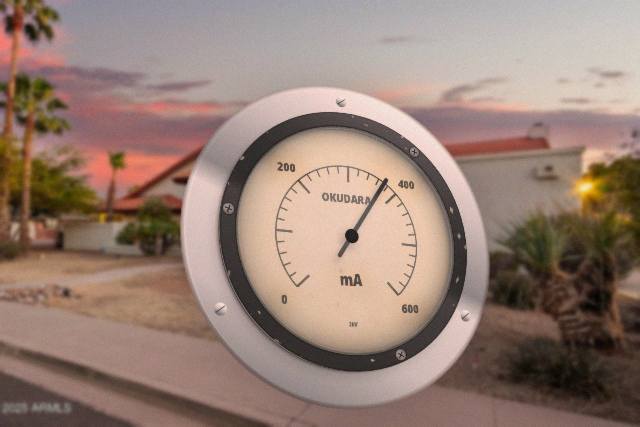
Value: 370 (mA)
